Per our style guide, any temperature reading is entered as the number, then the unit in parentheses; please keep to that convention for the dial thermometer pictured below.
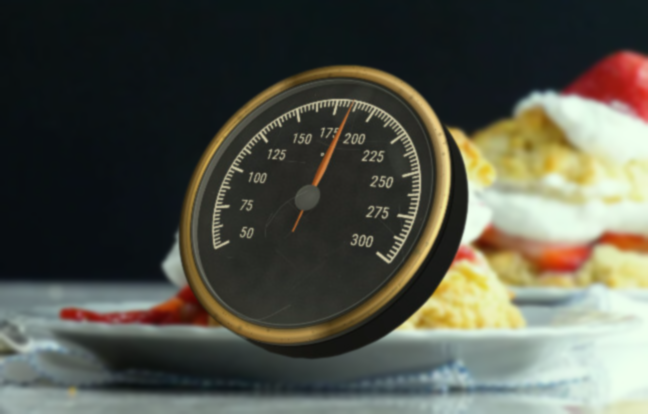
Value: 187.5 (°C)
